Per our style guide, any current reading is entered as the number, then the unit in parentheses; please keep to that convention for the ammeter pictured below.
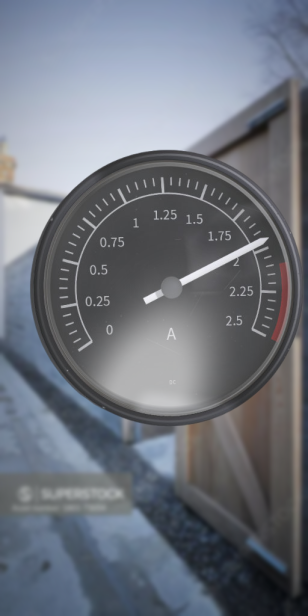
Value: 1.95 (A)
